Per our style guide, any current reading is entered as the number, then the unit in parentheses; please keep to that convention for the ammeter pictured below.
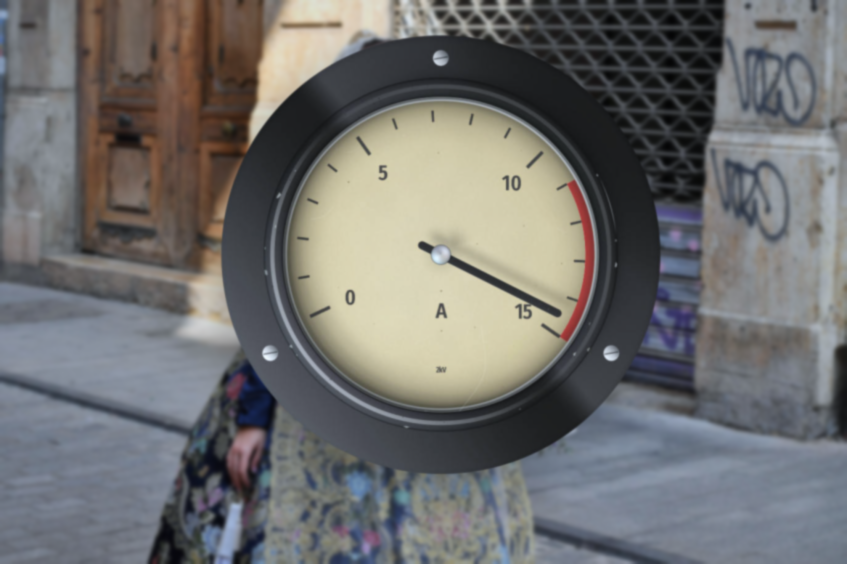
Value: 14.5 (A)
